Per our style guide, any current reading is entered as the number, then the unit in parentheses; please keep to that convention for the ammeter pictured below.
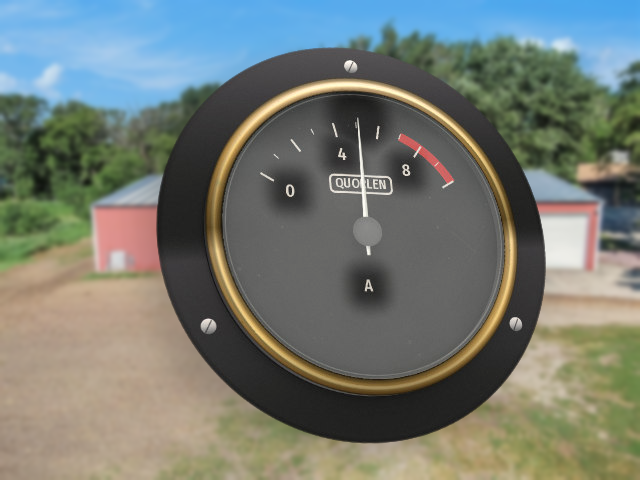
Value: 5 (A)
